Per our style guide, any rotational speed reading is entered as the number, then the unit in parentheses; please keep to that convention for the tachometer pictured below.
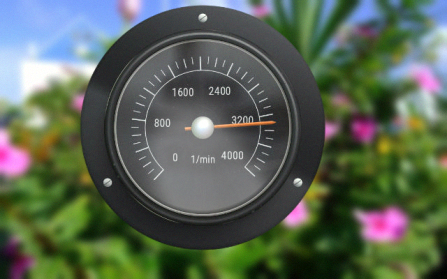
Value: 3300 (rpm)
